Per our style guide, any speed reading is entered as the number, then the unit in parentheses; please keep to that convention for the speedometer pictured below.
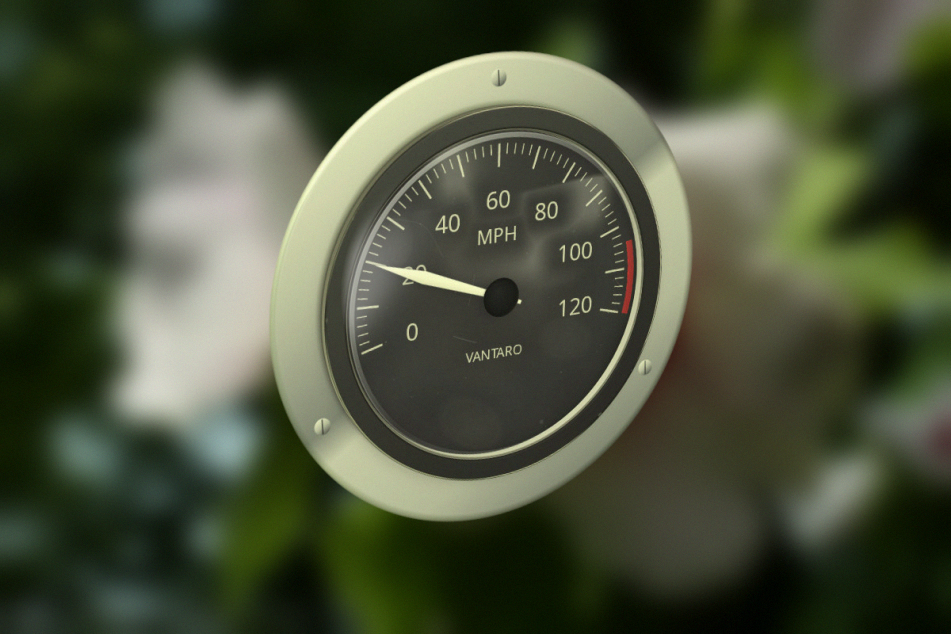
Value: 20 (mph)
